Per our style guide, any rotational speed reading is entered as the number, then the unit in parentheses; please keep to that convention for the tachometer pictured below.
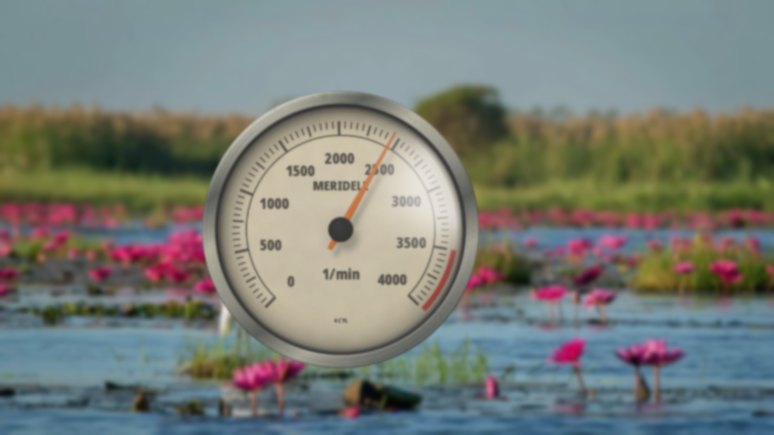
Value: 2450 (rpm)
